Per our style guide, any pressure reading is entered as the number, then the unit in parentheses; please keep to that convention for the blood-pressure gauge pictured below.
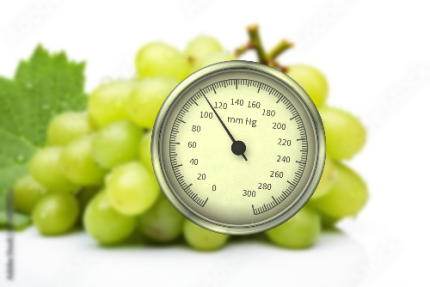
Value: 110 (mmHg)
